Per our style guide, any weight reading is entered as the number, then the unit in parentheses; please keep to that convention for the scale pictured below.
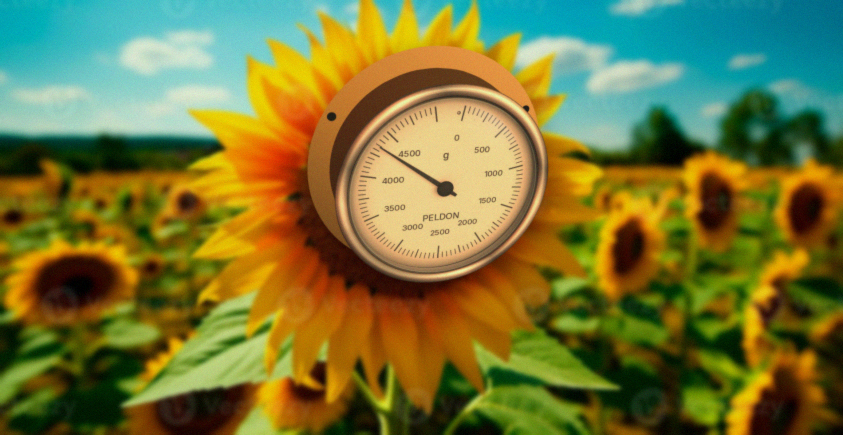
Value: 4350 (g)
